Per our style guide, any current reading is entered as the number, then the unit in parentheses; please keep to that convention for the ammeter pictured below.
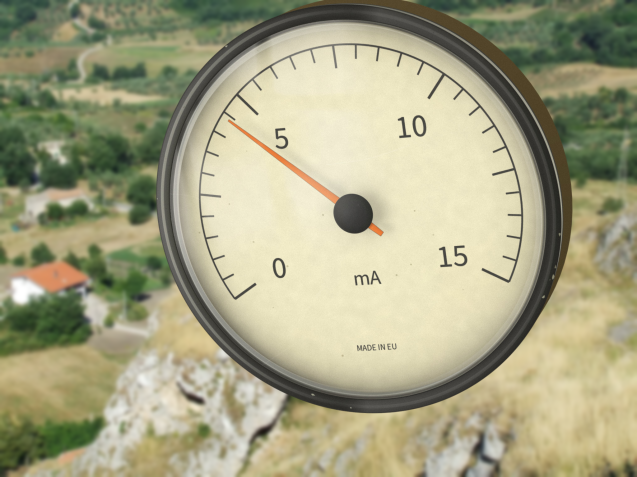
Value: 4.5 (mA)
